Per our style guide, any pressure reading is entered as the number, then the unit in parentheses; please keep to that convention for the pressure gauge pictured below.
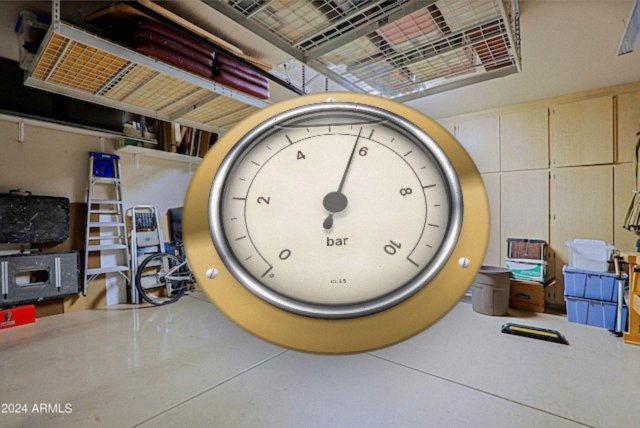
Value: 5.75 (bar)
